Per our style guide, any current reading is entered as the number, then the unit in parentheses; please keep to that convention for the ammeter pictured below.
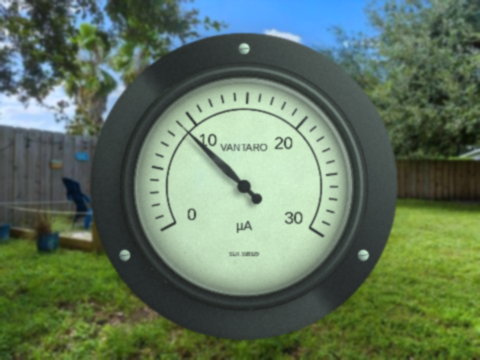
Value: 9 (µA)
